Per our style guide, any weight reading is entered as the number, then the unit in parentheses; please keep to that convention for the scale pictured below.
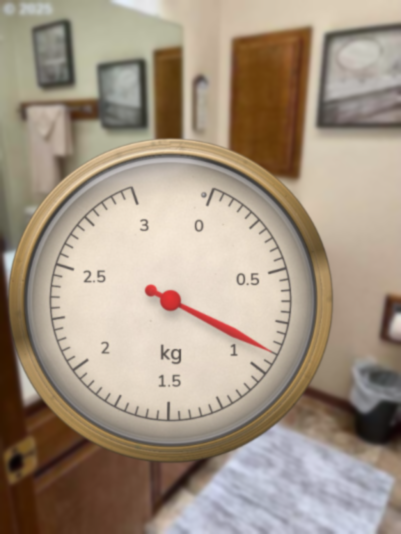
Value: 0.9 (kg)
